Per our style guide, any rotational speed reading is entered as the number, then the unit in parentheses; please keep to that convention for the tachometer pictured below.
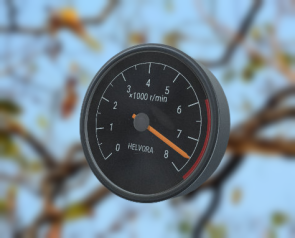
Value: 7500 (rpm)
